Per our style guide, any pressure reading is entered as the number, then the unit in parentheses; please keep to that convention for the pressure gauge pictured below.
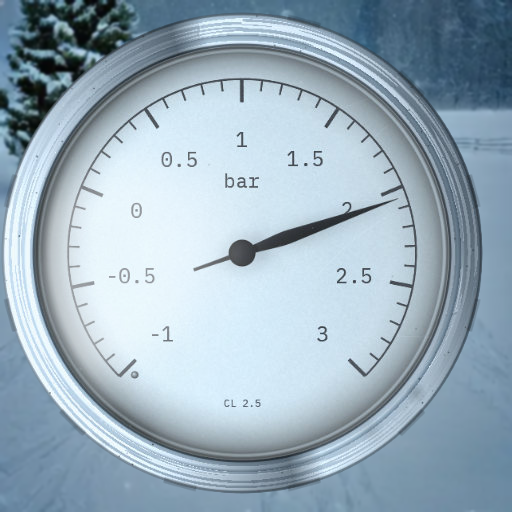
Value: 2.05 (bar)
